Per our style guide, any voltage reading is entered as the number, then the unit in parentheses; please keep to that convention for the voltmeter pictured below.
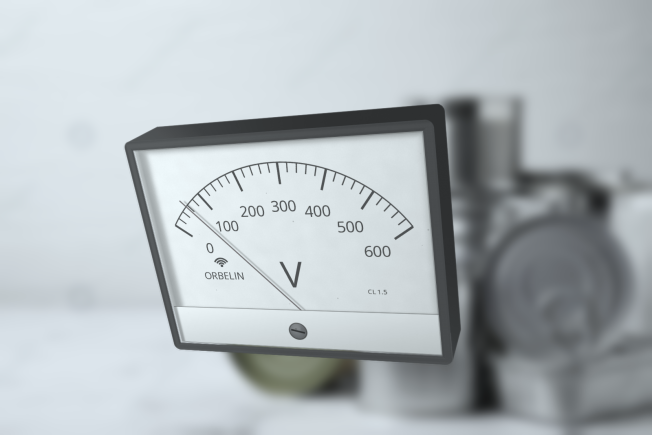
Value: 60 (V)
